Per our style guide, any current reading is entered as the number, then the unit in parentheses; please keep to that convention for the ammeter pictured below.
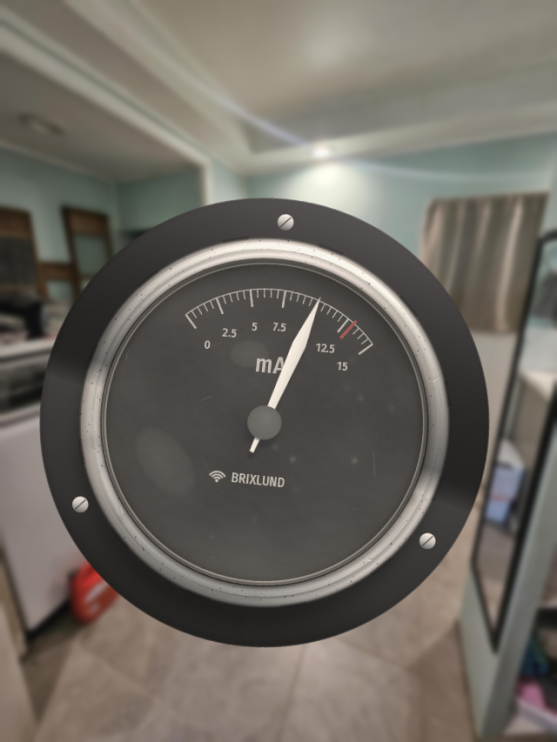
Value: 10 (mA)
